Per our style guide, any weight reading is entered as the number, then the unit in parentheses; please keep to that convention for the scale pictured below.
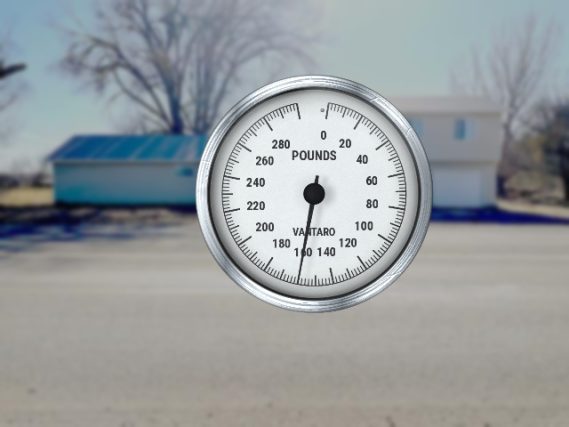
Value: 160 (lb)
